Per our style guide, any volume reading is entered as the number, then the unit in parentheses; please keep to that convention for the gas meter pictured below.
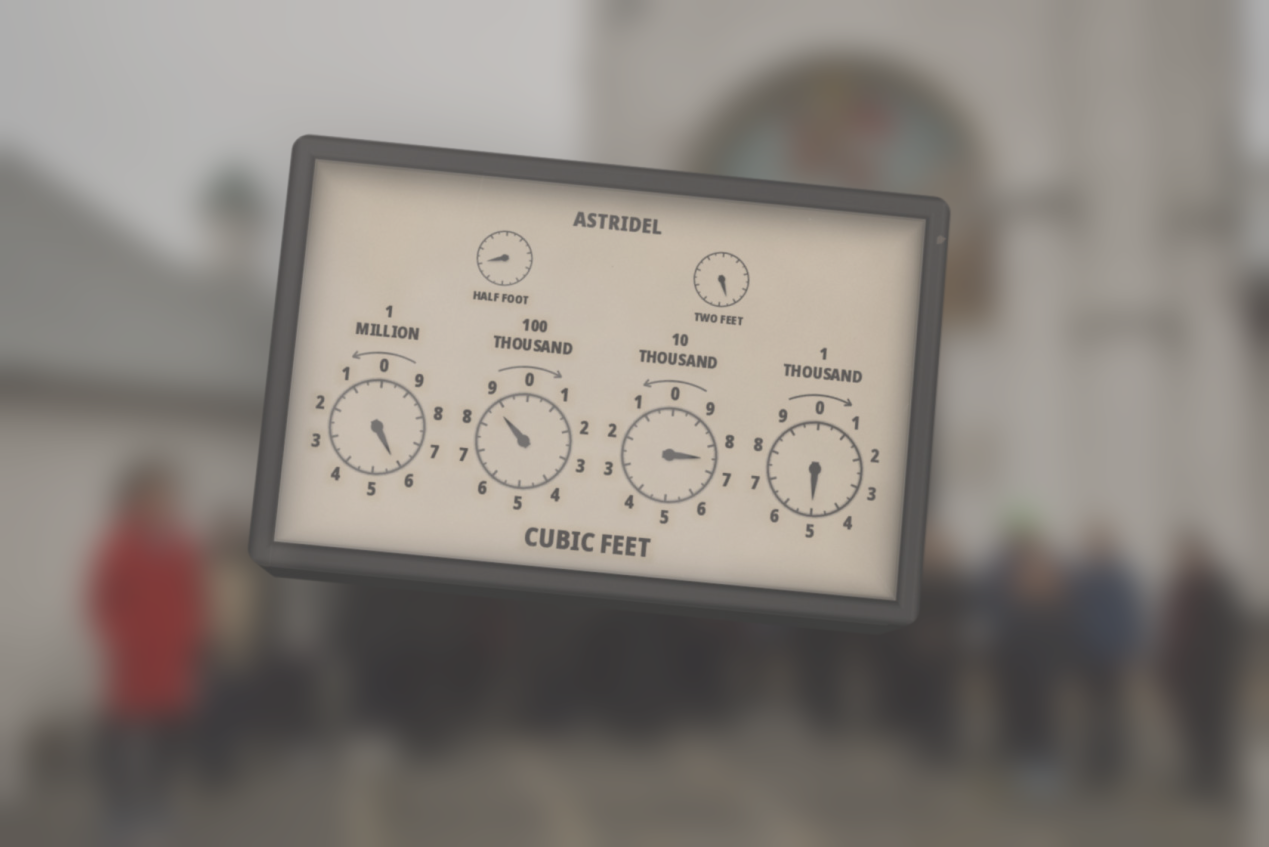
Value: 587500 (ft³)
